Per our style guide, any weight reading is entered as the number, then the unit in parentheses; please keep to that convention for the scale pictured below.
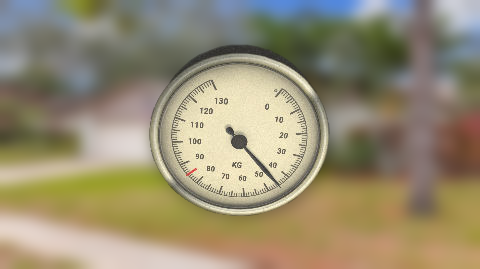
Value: 45 (kg)
